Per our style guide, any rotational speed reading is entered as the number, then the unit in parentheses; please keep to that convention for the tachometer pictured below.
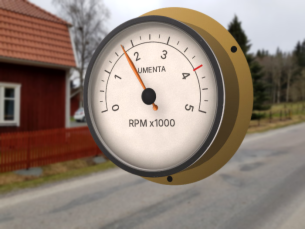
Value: 1750 (rpm)
